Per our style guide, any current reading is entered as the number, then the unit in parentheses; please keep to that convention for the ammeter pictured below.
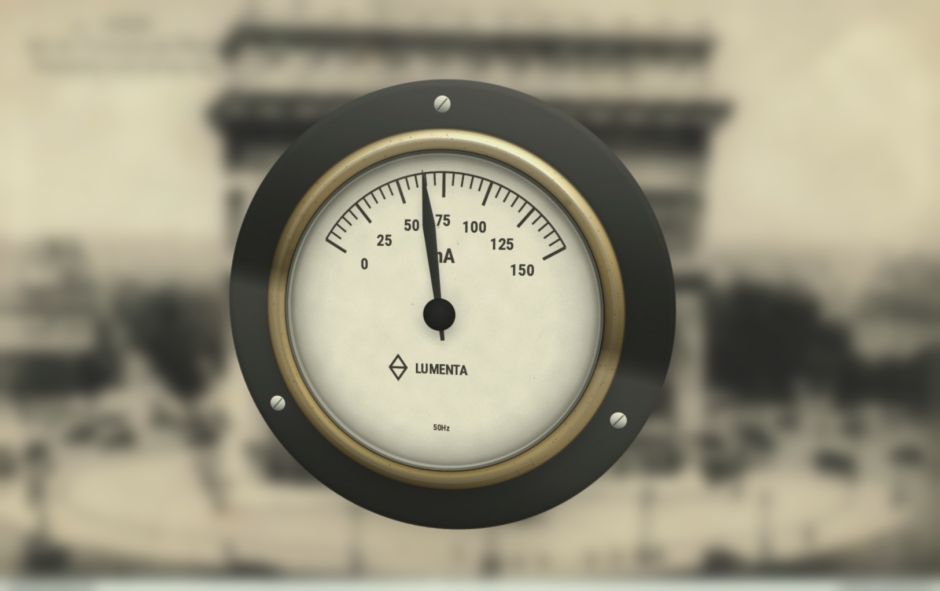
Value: 65 (mA)
